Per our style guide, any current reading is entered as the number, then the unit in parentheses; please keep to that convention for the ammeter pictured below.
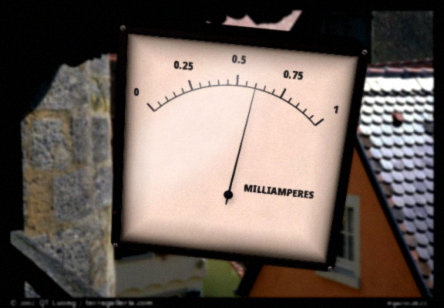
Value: 0.6 (mA)
